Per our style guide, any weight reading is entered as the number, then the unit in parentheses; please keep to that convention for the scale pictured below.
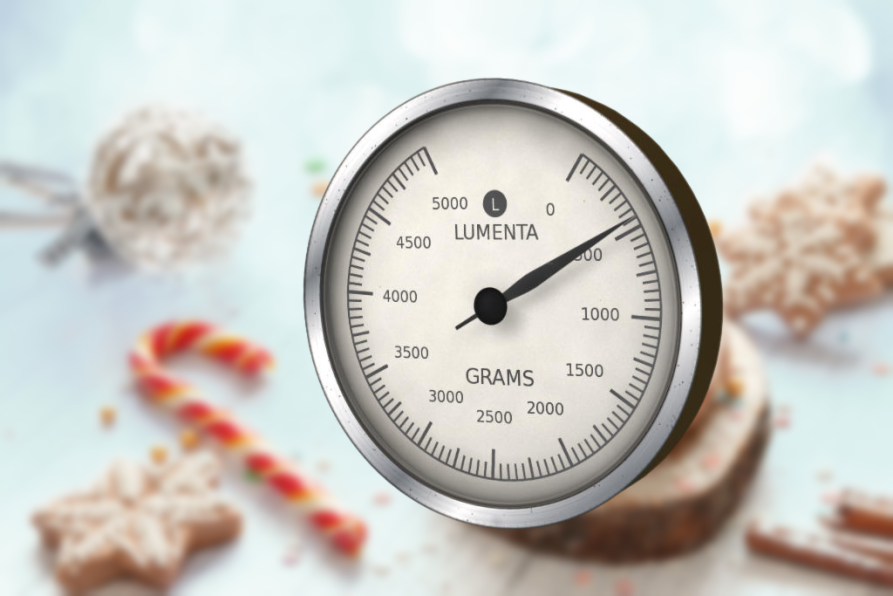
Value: 450 (g)
